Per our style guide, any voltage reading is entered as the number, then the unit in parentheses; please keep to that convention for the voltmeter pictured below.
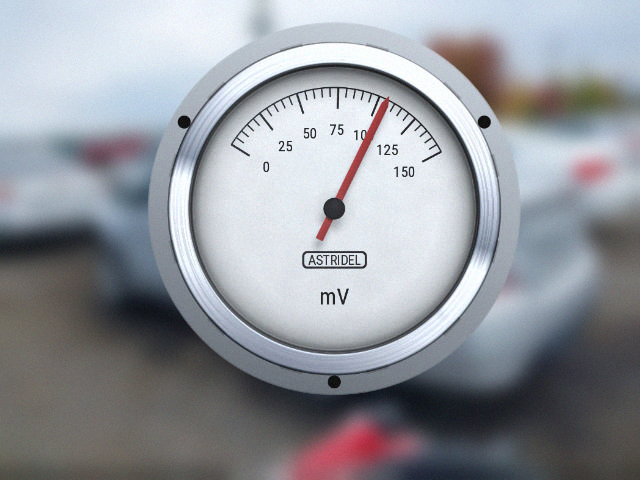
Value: 105 (mV)
